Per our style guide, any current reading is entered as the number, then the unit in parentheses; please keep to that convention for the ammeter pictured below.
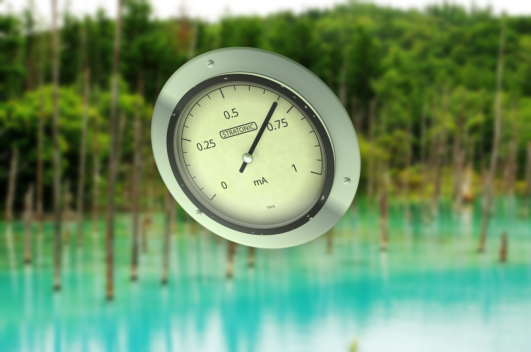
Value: 0.7 (mA)
